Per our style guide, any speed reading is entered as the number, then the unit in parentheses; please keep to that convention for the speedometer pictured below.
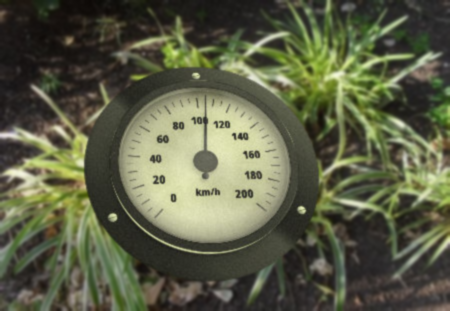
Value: 105 (km/h)
